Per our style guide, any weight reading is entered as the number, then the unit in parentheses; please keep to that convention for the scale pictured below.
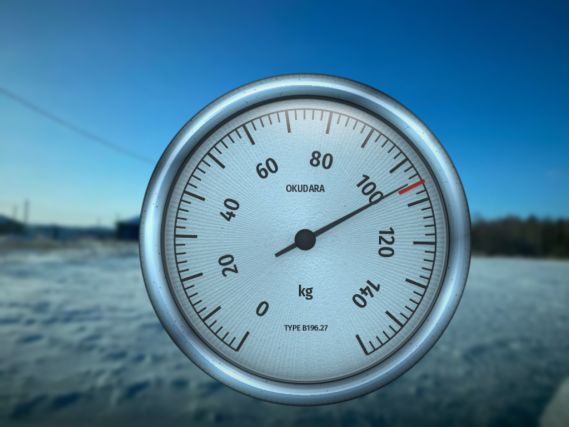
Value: 105 (kg)
